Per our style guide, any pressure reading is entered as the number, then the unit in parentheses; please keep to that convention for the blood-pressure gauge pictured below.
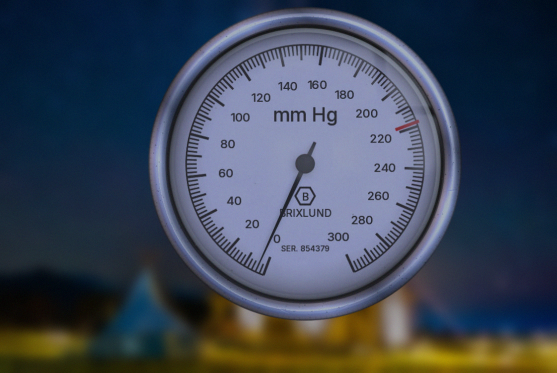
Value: 4 (mmHg)
